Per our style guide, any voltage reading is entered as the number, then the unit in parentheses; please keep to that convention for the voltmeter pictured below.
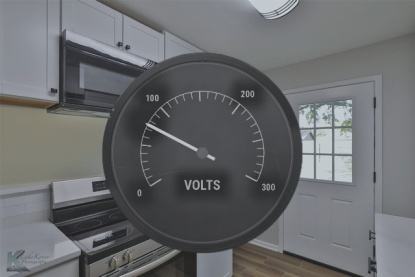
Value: 75 (V)
